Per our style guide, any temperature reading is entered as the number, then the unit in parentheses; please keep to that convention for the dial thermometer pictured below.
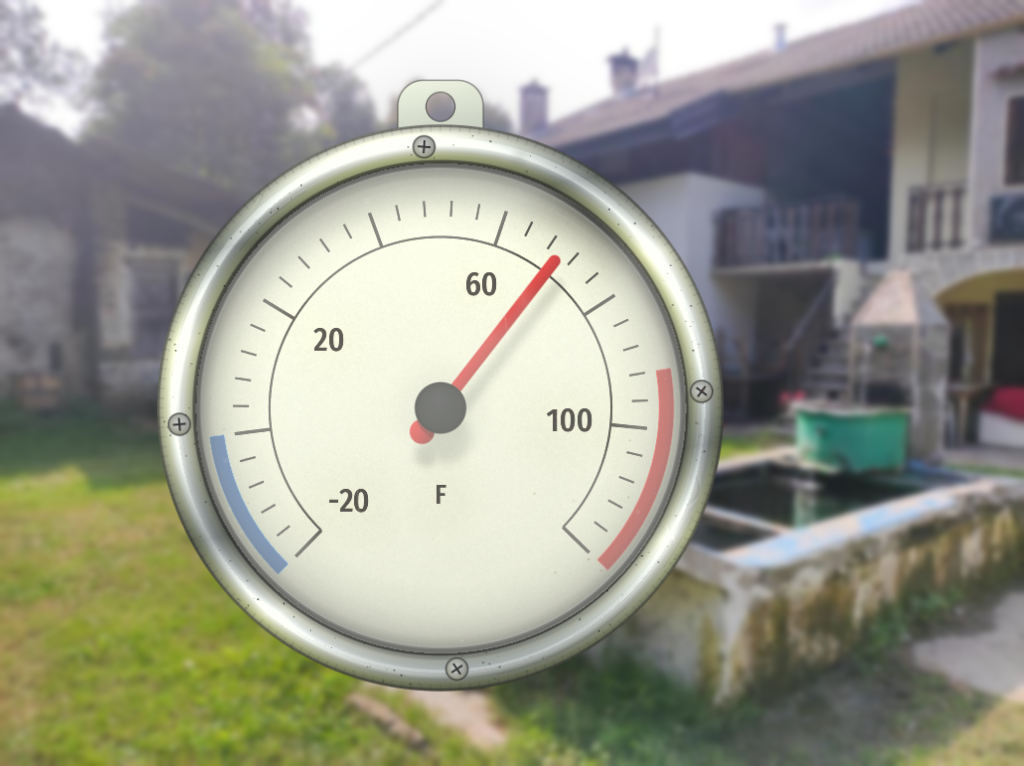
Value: 70 (°F)
